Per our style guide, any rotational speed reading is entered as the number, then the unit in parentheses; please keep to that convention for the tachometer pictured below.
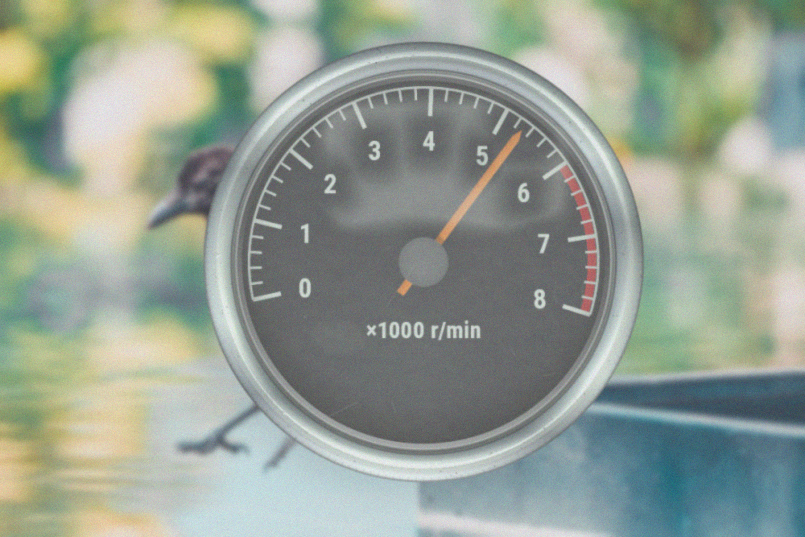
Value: 5300 (rpm)
